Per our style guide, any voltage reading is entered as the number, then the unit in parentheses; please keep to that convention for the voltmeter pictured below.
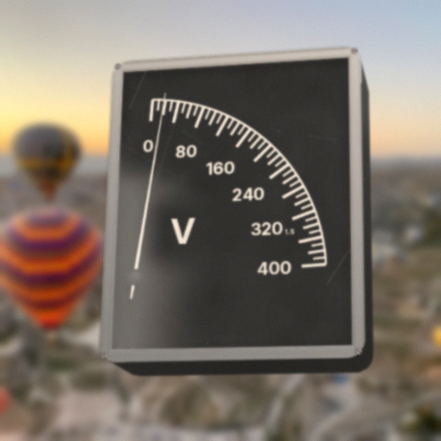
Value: 20 (V)
